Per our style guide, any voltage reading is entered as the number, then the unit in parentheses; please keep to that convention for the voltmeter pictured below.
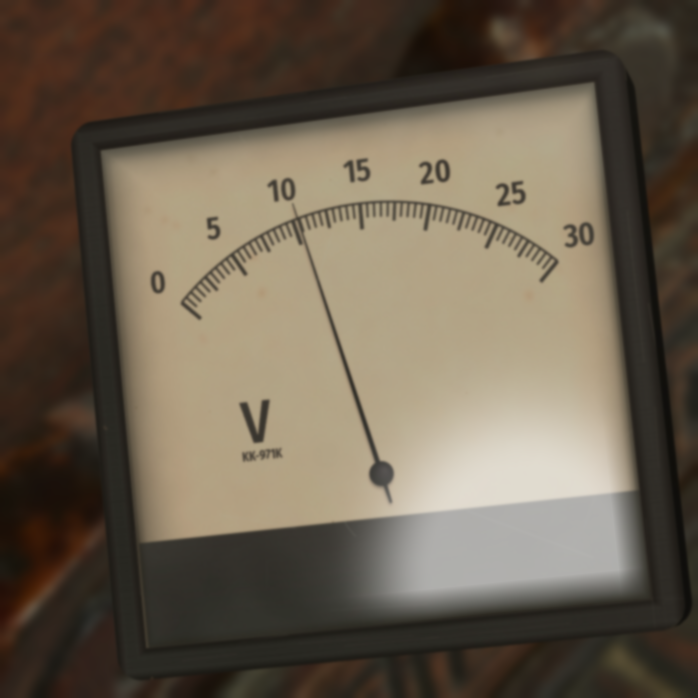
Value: 10.5 (V)
